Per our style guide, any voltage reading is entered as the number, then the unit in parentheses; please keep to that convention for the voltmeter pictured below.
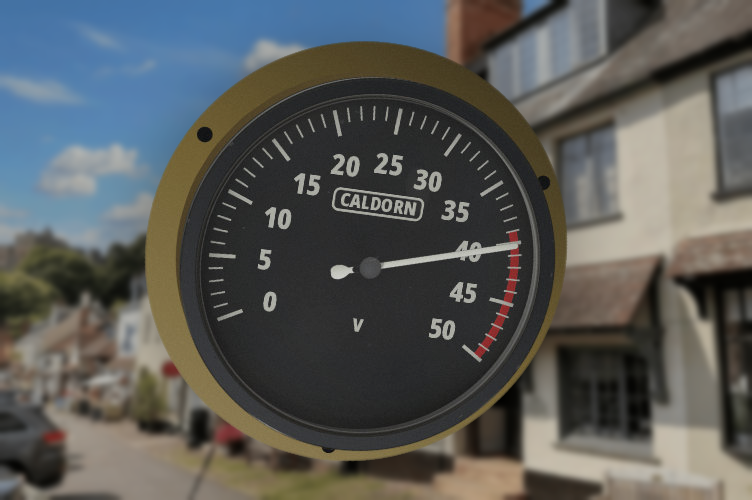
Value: 40 (V)
